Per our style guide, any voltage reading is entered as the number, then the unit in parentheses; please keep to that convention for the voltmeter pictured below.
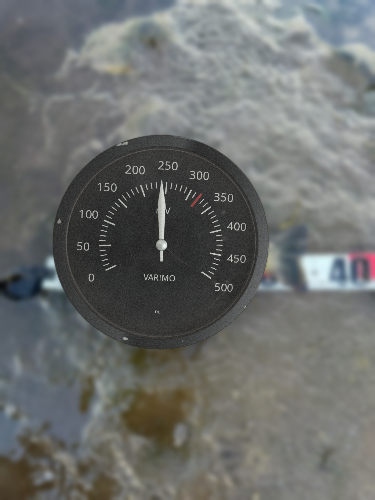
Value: 240 (mV)
